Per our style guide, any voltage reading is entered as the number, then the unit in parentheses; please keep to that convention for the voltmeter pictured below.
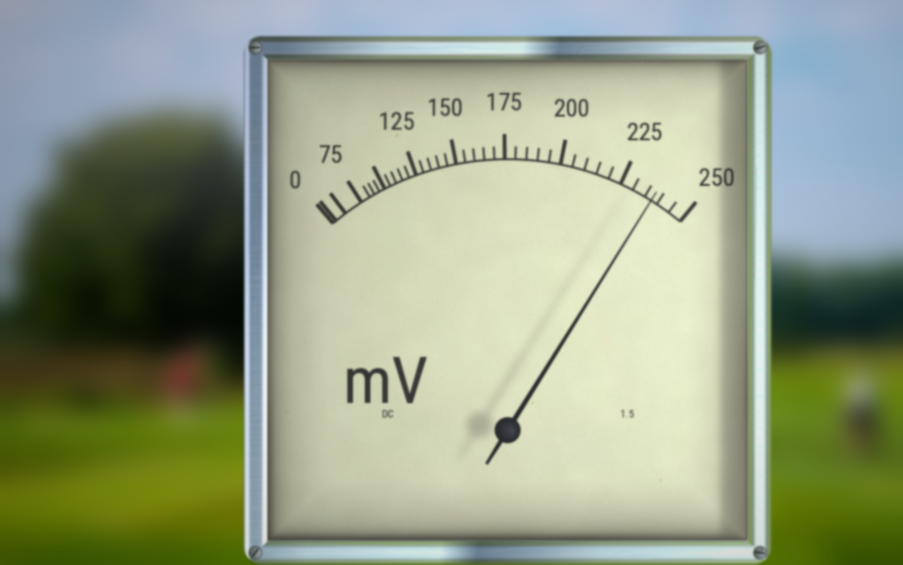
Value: 237.5 (mV)
